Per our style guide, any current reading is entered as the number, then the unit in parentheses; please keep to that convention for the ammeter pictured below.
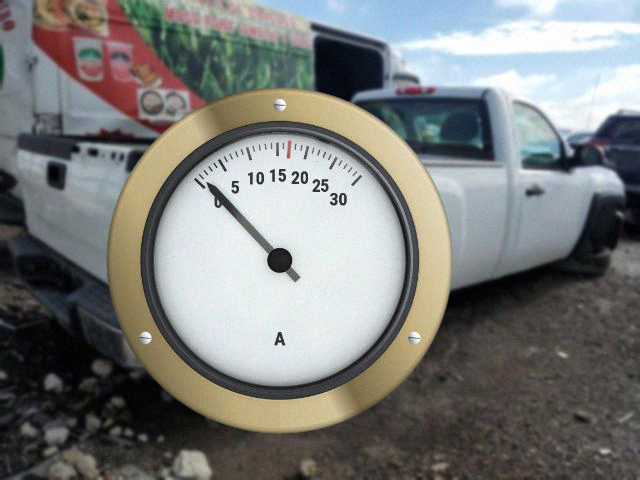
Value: 1 (A)
